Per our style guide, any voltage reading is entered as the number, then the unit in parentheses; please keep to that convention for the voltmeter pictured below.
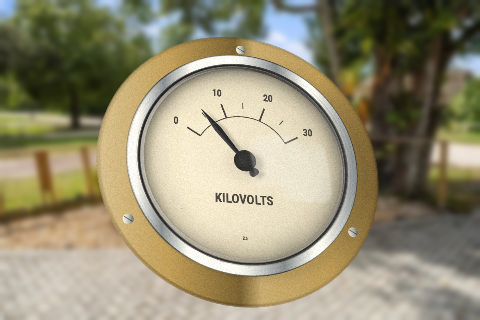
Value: 5 (kV)
